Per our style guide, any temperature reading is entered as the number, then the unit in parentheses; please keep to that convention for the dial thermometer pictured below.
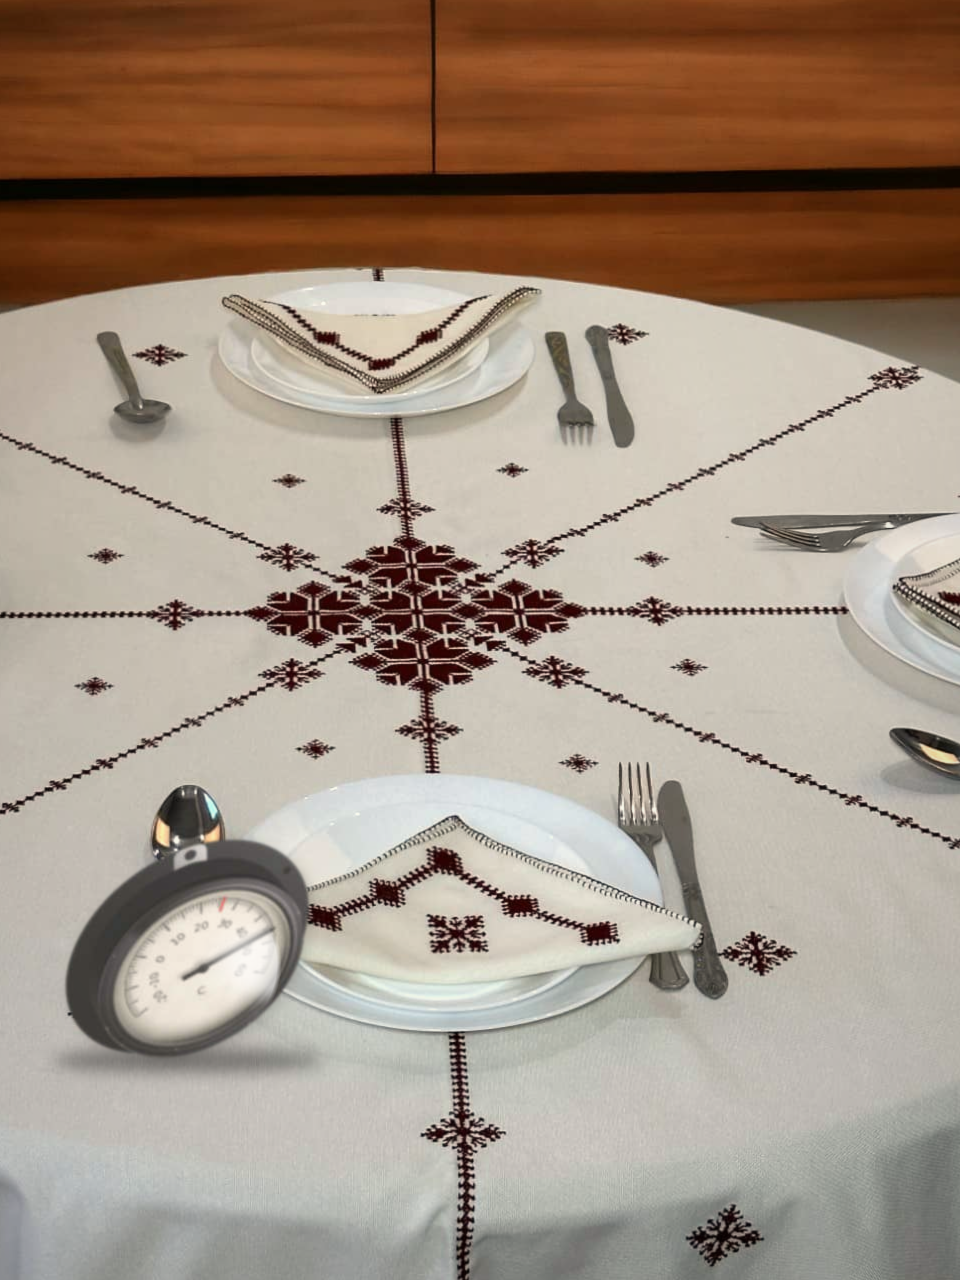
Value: 45 (°C)
